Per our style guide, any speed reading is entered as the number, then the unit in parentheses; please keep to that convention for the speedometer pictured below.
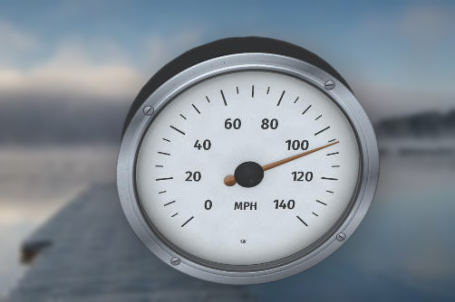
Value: 105 (mph)
